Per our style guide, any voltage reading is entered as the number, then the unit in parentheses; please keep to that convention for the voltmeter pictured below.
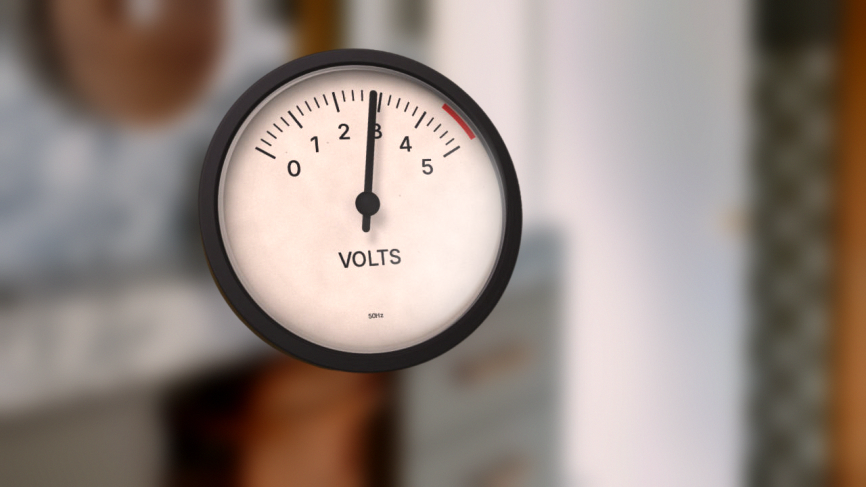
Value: 2.8 (V)
